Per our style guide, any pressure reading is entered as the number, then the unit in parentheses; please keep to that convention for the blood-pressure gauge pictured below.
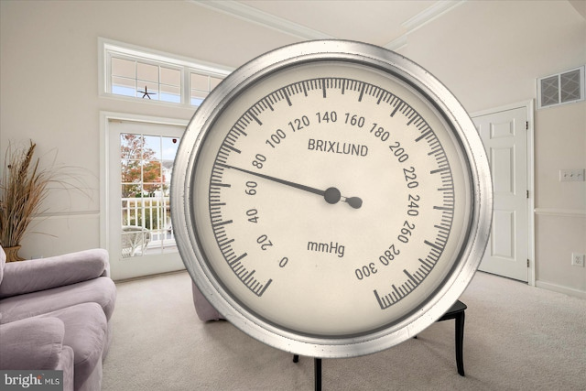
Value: 70 (mmHg)
